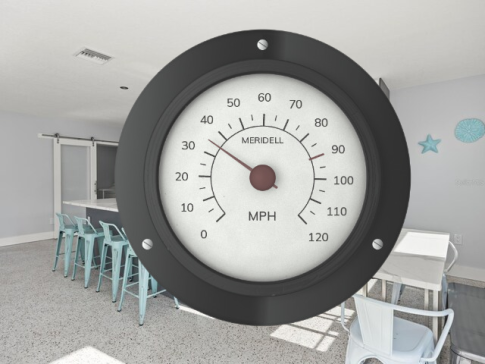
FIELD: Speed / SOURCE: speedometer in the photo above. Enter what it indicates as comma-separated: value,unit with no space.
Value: 35,mph
